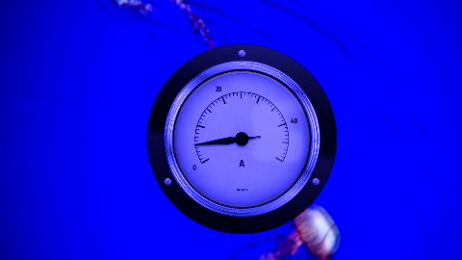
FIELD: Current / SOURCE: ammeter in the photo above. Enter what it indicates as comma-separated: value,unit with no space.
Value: 5,A
